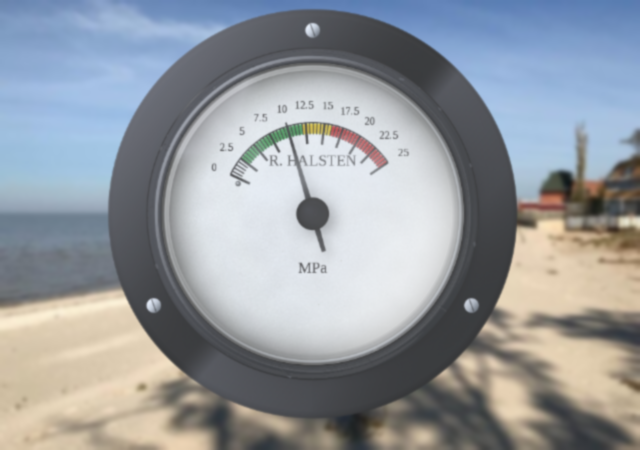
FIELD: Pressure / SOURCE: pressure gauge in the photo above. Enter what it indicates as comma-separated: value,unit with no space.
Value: 10,MPa
